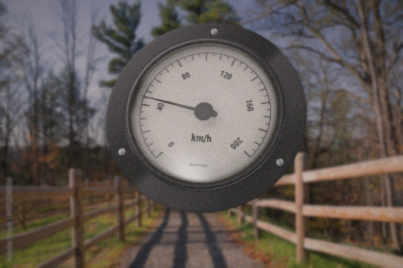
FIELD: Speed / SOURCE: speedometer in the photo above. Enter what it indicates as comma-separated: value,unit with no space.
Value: 45,km/h
